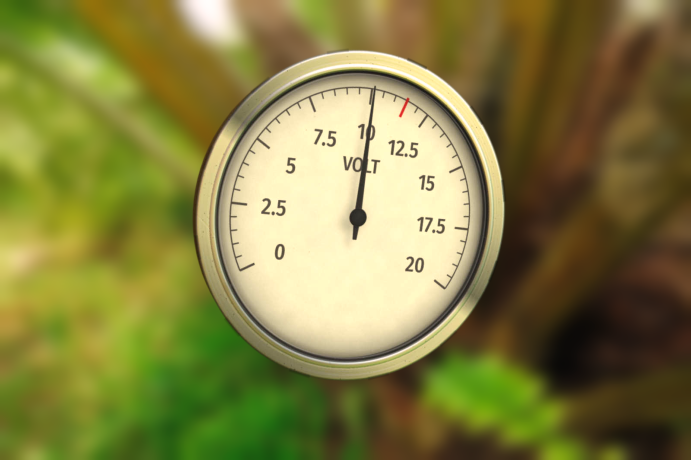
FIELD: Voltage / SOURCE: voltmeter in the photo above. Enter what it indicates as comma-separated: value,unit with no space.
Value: 10,V
